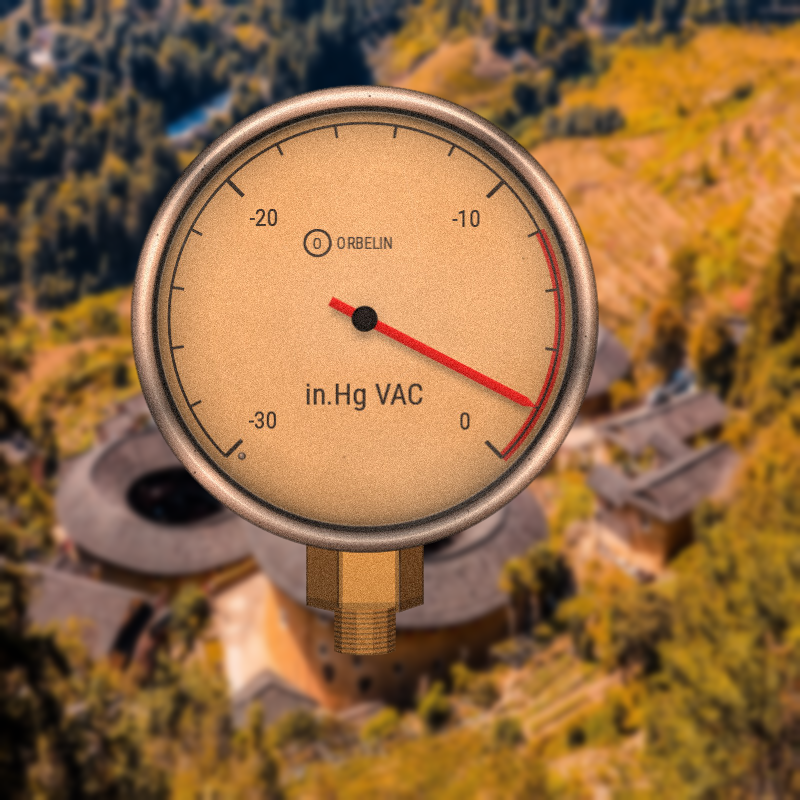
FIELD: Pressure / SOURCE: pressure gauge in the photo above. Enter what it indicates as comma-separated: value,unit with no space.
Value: -2,inHg
